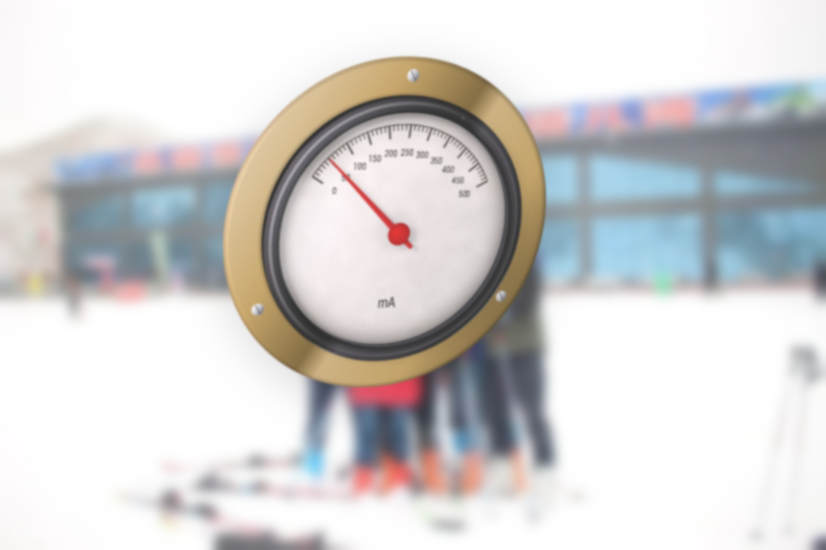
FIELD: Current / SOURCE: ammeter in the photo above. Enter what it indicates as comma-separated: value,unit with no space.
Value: 50,mA
